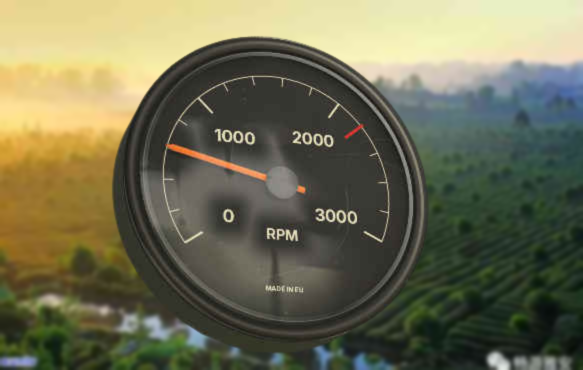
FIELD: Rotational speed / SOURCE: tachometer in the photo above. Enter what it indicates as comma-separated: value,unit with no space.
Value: 600,rpm
